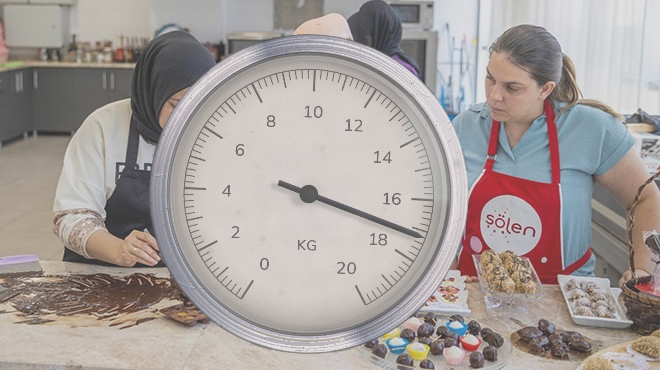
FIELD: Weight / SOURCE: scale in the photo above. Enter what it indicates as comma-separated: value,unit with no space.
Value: 17.2,kg
